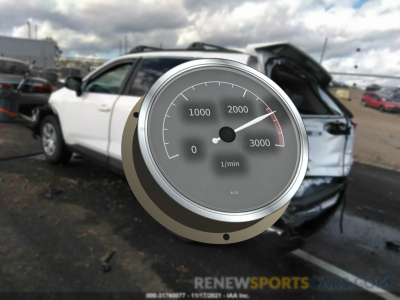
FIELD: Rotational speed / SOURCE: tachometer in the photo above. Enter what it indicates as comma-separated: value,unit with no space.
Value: 2500,rpm
